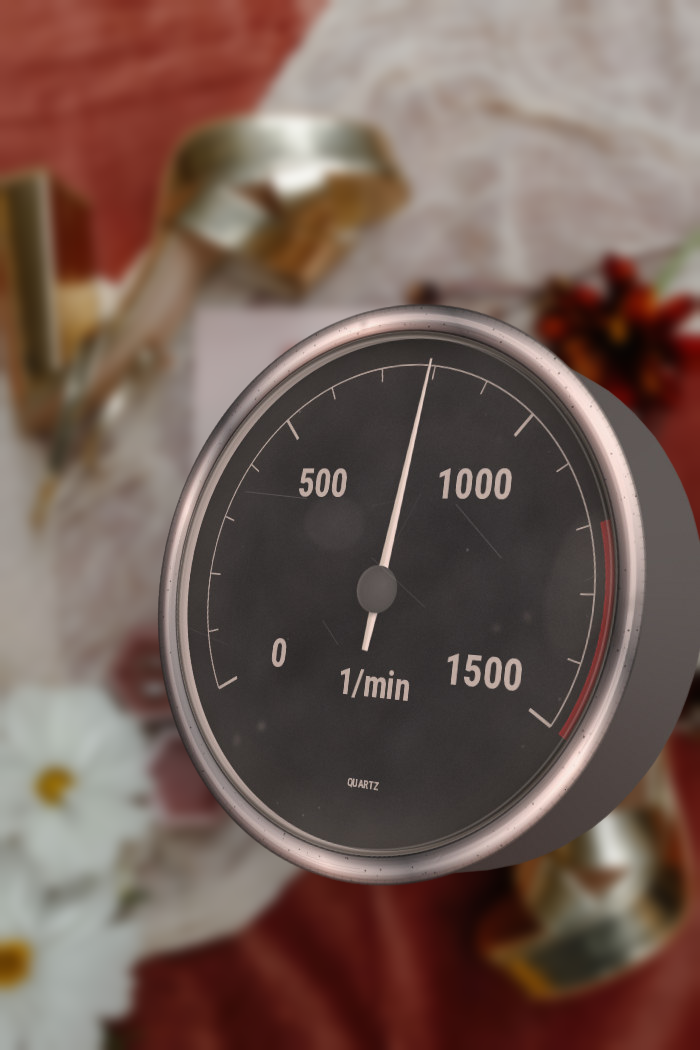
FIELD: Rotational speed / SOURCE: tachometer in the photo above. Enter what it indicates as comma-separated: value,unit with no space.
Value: 800,rpm
